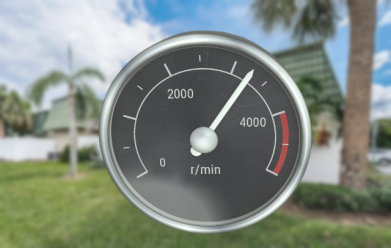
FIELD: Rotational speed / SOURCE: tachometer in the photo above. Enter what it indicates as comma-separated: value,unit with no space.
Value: 3250,rpm
